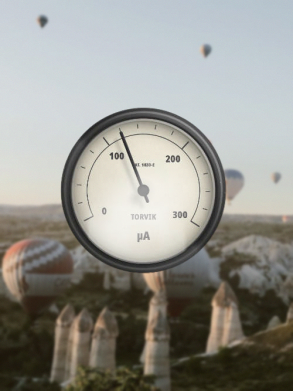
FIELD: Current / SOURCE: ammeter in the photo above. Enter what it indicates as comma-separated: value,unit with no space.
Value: 120,µA
